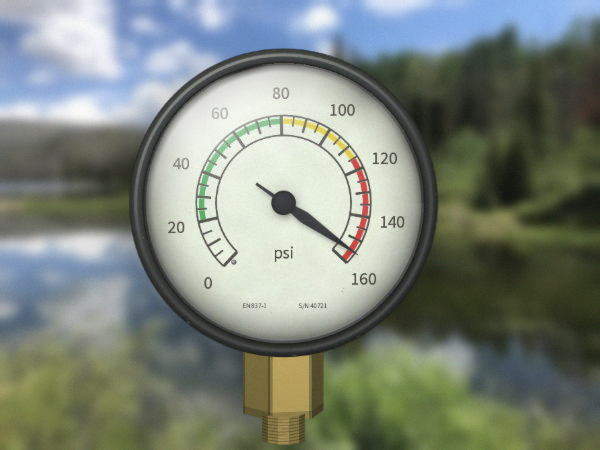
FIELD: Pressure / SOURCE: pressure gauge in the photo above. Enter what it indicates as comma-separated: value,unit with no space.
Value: 155,psi
